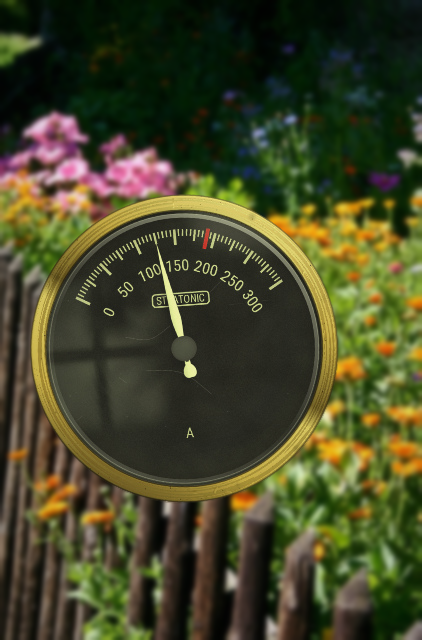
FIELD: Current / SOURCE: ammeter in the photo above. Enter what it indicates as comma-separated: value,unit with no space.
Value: 125,A
